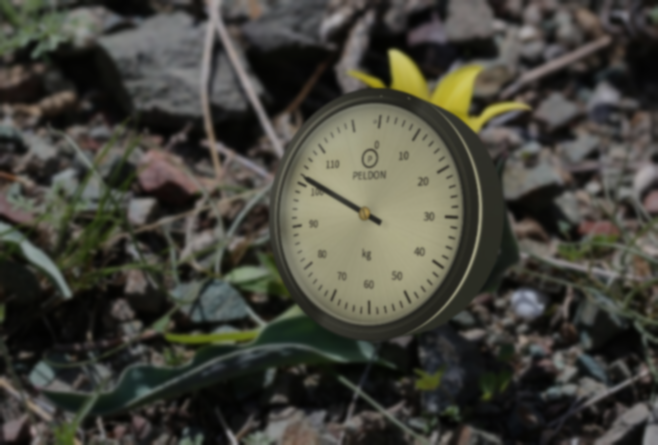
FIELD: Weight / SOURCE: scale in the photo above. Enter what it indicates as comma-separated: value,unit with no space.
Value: 102,kg
